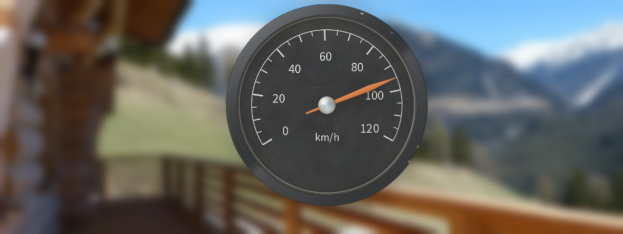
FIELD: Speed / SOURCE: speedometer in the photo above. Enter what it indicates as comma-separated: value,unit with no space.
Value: 95,km/h
